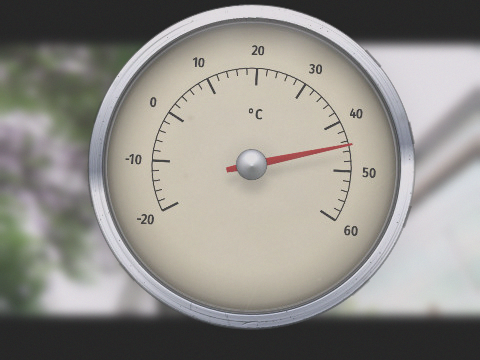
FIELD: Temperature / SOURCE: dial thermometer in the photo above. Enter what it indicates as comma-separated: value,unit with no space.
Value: 45,°C
